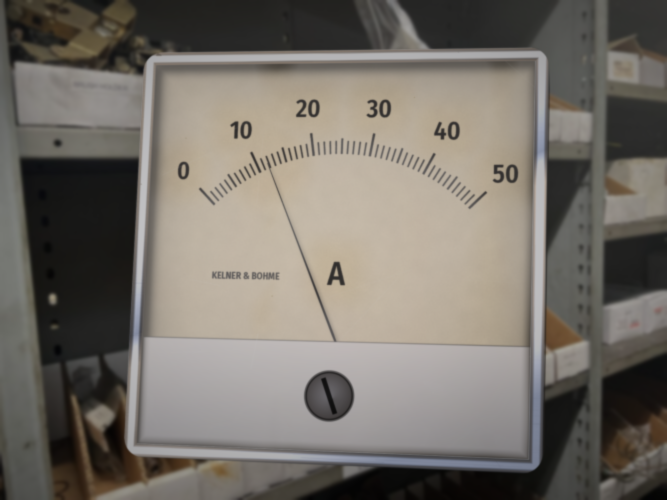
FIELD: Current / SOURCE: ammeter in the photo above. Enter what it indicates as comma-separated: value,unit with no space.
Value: 12,A
